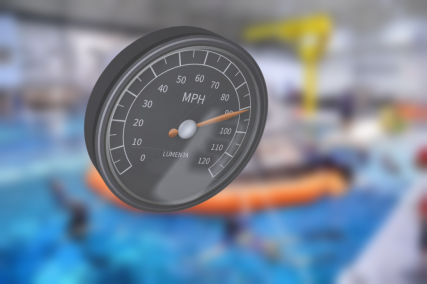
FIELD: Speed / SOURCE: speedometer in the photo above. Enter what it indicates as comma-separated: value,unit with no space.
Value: 90,mph
